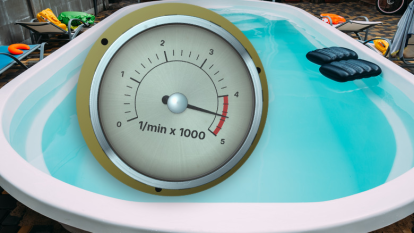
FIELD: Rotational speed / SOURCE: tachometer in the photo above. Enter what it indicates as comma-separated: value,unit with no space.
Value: 4500,rpm
